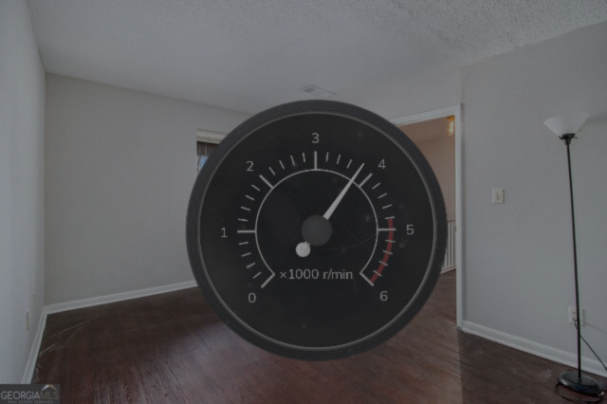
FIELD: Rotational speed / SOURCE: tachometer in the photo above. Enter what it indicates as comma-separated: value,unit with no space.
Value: 3800,rpm
